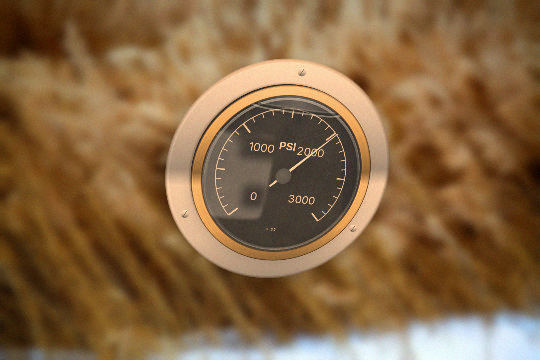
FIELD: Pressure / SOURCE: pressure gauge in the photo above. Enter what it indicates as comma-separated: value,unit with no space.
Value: 2000,psi
